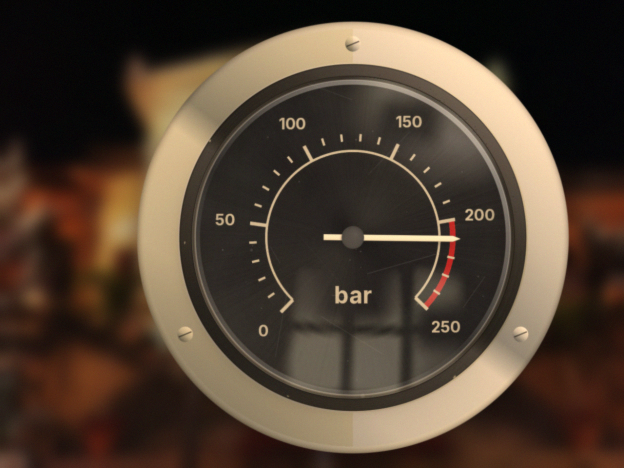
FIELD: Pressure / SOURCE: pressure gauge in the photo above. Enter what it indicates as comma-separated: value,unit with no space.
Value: 210,bar
